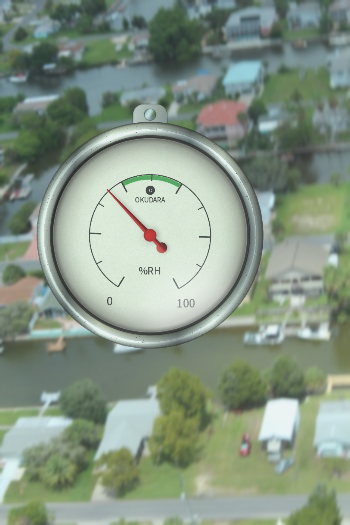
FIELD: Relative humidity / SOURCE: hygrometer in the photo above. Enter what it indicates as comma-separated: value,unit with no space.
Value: 35,%
